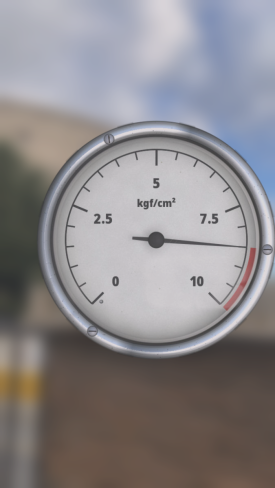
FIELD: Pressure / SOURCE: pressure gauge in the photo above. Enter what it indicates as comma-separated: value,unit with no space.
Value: 8.5,kg/cm²
